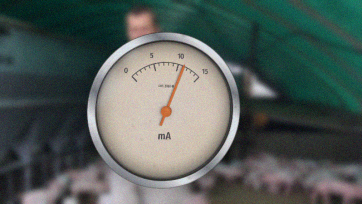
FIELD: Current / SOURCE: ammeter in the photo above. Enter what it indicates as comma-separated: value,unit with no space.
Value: 11,mA
